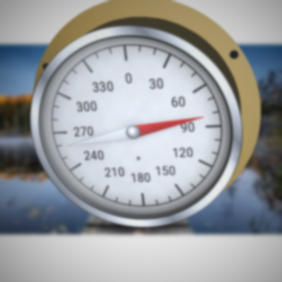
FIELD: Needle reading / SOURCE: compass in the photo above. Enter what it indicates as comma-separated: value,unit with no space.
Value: 80,°
